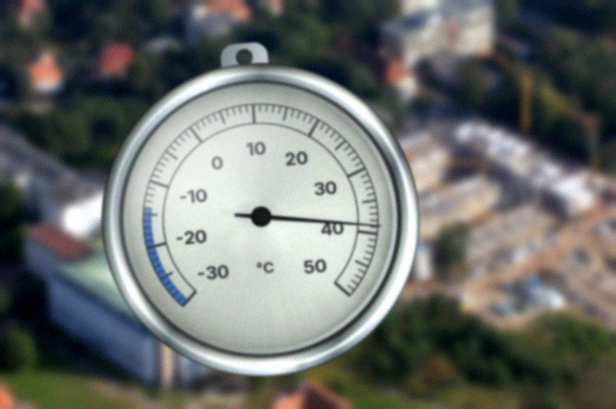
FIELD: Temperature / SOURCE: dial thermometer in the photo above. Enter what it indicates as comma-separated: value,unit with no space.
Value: 39,°C
